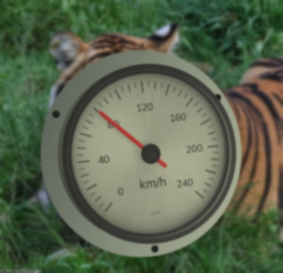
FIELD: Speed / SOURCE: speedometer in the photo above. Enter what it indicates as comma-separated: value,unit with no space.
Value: 80,km/h
